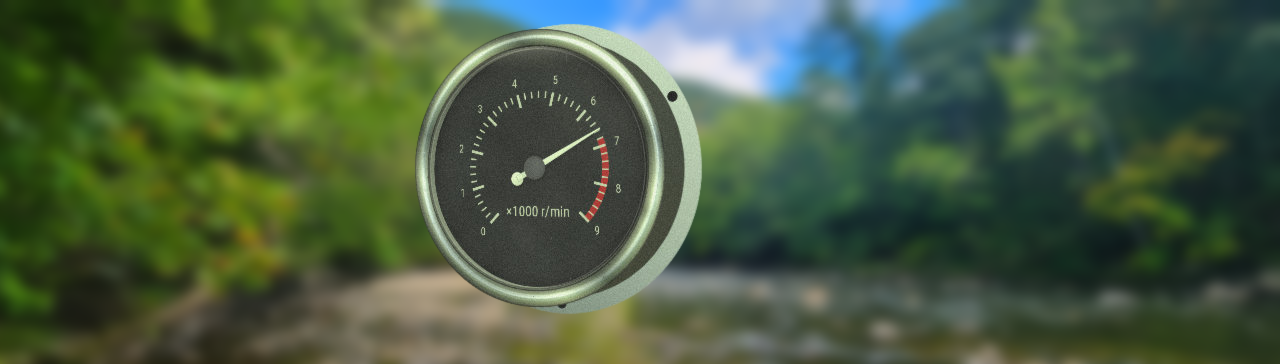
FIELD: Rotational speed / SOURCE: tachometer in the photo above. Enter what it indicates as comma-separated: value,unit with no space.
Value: 6600,rpm
